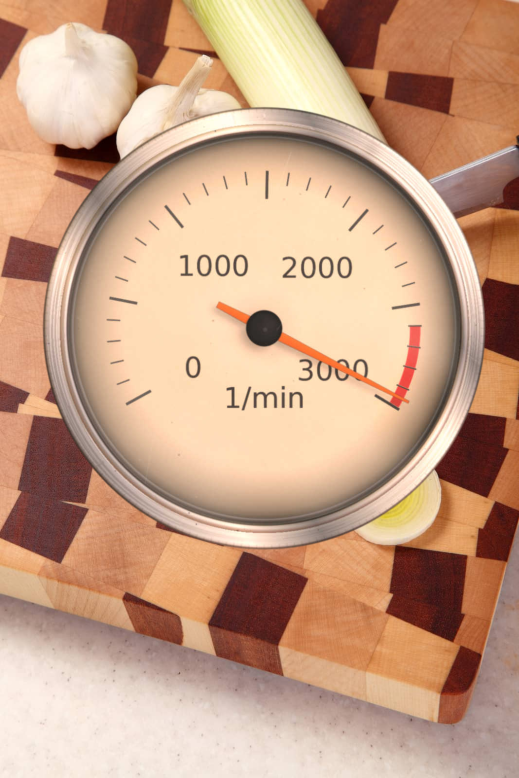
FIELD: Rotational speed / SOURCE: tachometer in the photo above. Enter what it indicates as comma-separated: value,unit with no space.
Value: 2950,rpm
